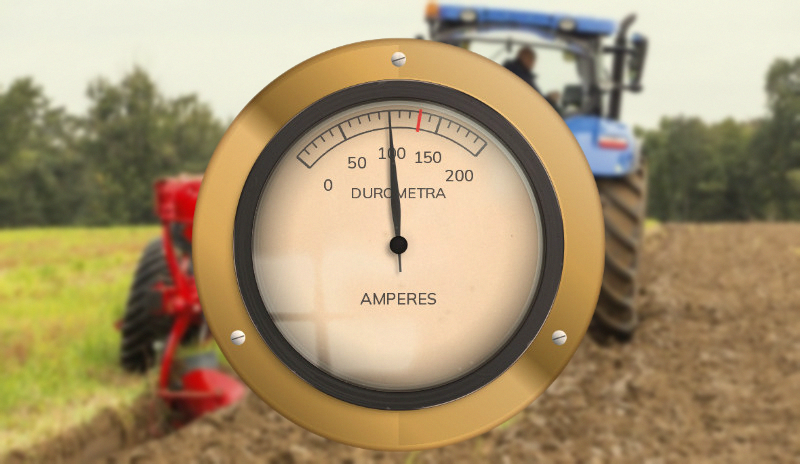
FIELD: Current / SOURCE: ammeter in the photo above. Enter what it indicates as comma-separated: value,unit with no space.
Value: 100,A
